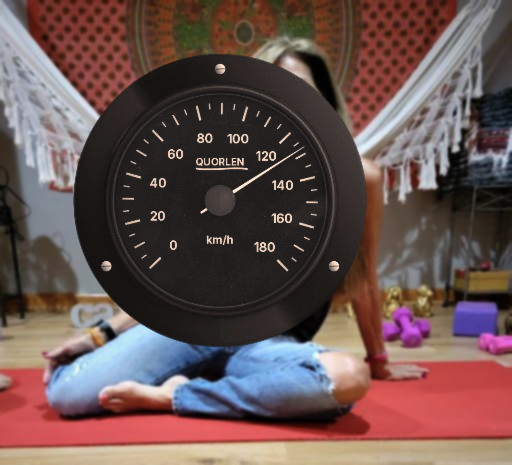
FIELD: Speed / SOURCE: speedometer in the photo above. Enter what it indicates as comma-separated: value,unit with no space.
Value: 127.5,km/h
